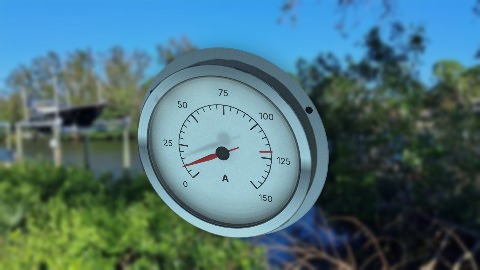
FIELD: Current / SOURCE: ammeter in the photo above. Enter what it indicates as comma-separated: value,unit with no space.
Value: 10,A
